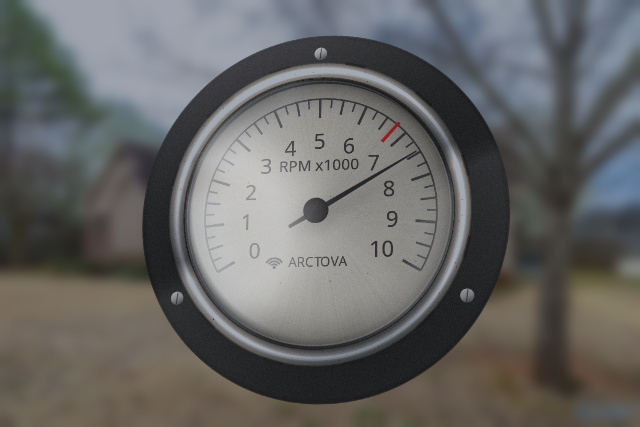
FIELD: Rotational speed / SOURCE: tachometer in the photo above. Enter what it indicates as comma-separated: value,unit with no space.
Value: 7500,rpm
